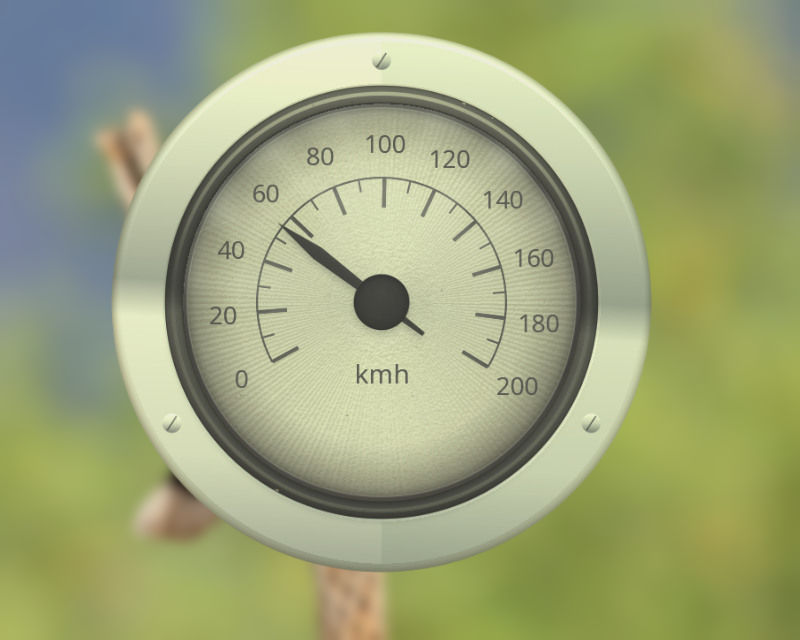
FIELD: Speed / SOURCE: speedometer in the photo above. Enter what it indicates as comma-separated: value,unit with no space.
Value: 55,km/h
